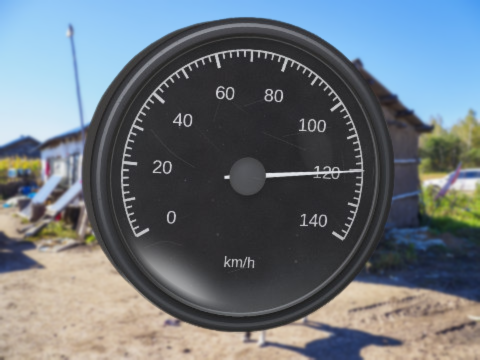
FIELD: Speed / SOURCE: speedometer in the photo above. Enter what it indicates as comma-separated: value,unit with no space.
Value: 120,km/h
